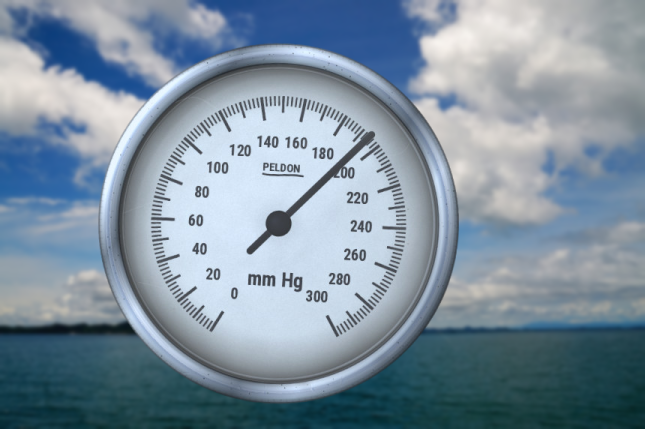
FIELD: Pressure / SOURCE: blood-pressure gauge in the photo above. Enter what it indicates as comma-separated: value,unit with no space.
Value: 194,mmHg
